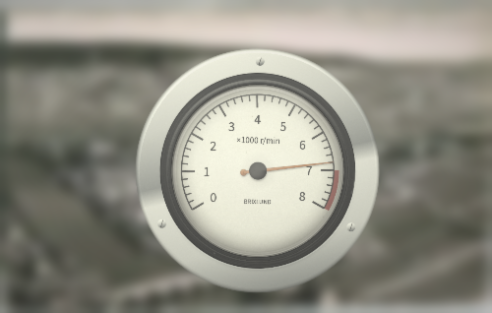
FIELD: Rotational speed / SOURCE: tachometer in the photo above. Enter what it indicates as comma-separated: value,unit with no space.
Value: 6800,rpm
